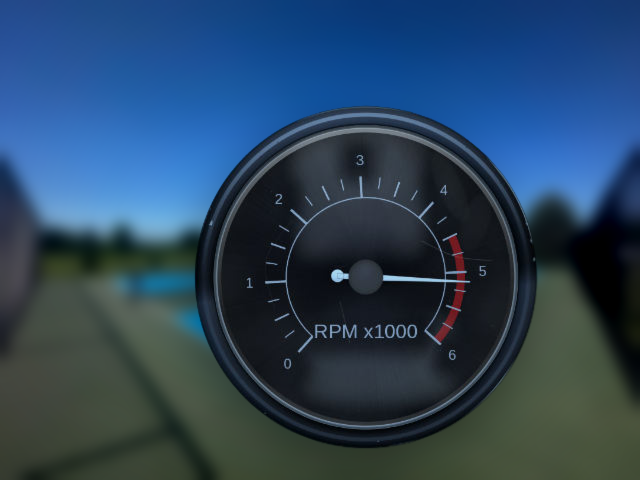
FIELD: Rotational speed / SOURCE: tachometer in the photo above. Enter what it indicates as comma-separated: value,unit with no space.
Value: 5125,rpm
